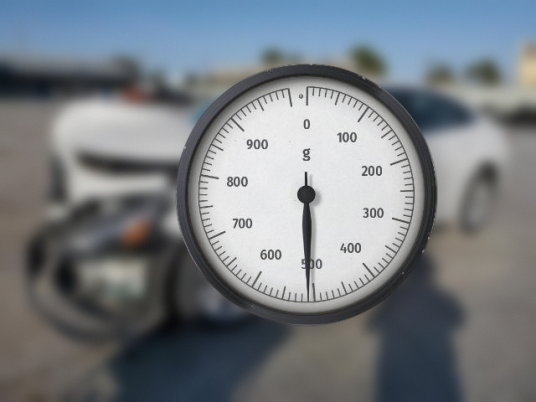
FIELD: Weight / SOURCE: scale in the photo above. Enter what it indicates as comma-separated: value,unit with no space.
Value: 510,g
